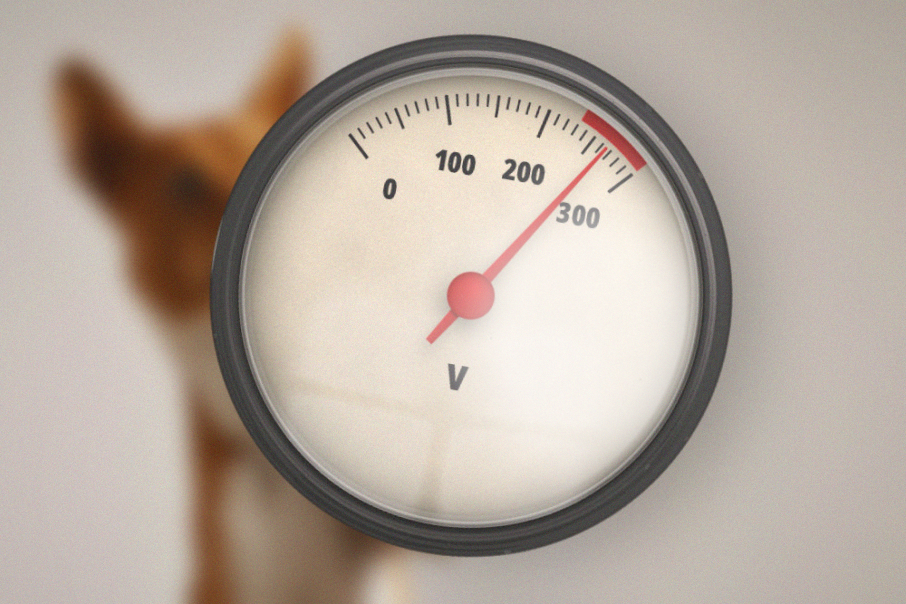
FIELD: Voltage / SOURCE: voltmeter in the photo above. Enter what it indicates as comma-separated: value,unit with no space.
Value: 265,V
